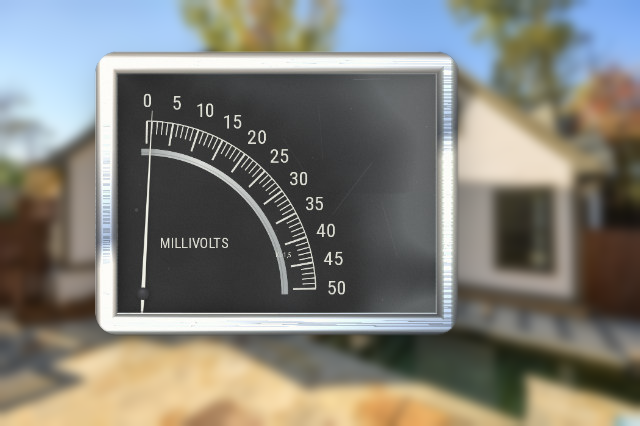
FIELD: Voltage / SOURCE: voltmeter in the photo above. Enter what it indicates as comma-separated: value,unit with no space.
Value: 1,mV
